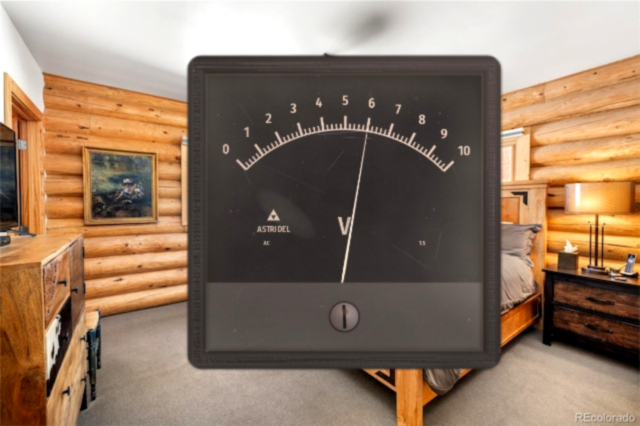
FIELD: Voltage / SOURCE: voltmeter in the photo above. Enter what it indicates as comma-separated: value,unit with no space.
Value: 6,V
